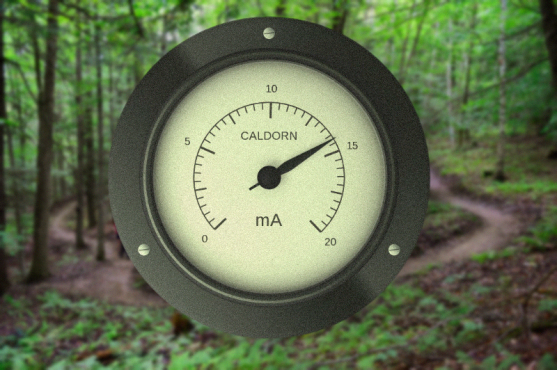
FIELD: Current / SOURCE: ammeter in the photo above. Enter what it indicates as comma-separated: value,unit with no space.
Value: 14.25,mA
